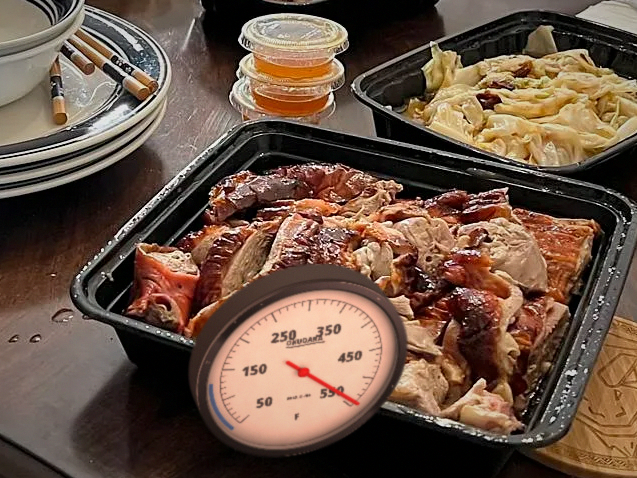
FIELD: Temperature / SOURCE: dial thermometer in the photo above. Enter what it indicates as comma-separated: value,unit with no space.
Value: 540,°F
